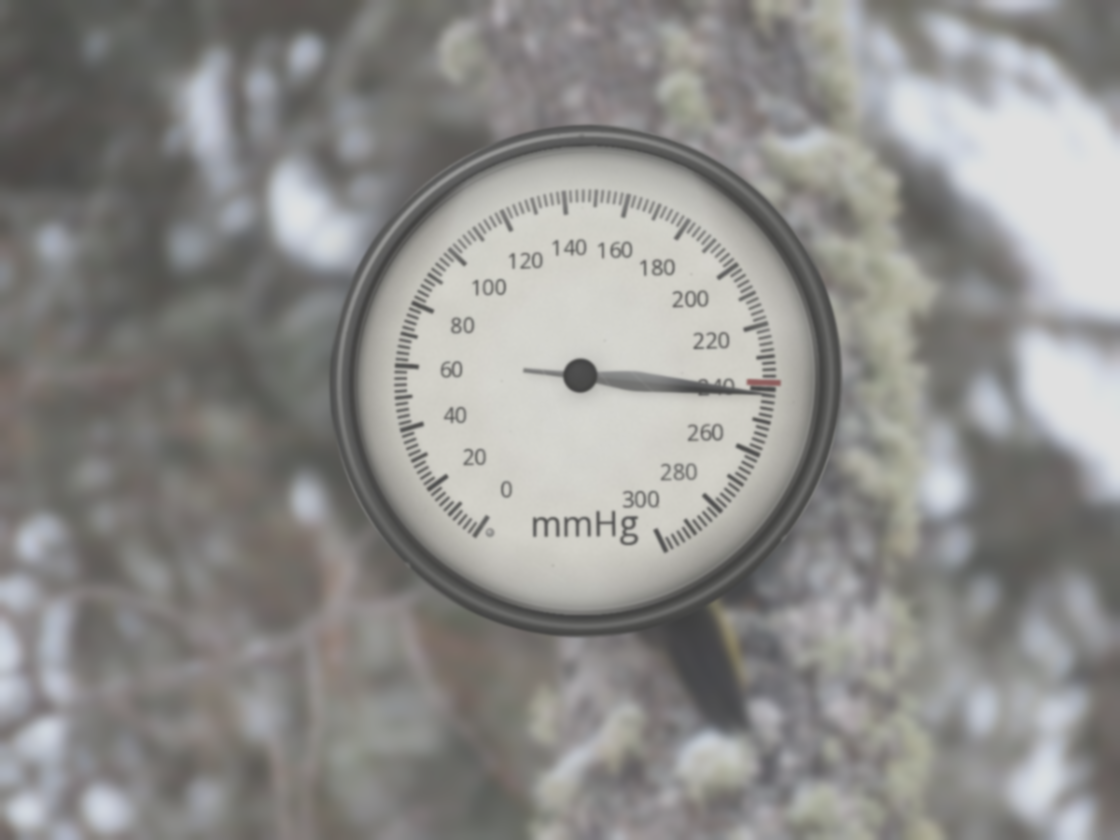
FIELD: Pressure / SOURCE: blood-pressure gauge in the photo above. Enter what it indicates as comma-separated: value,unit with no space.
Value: 242,mmHg
